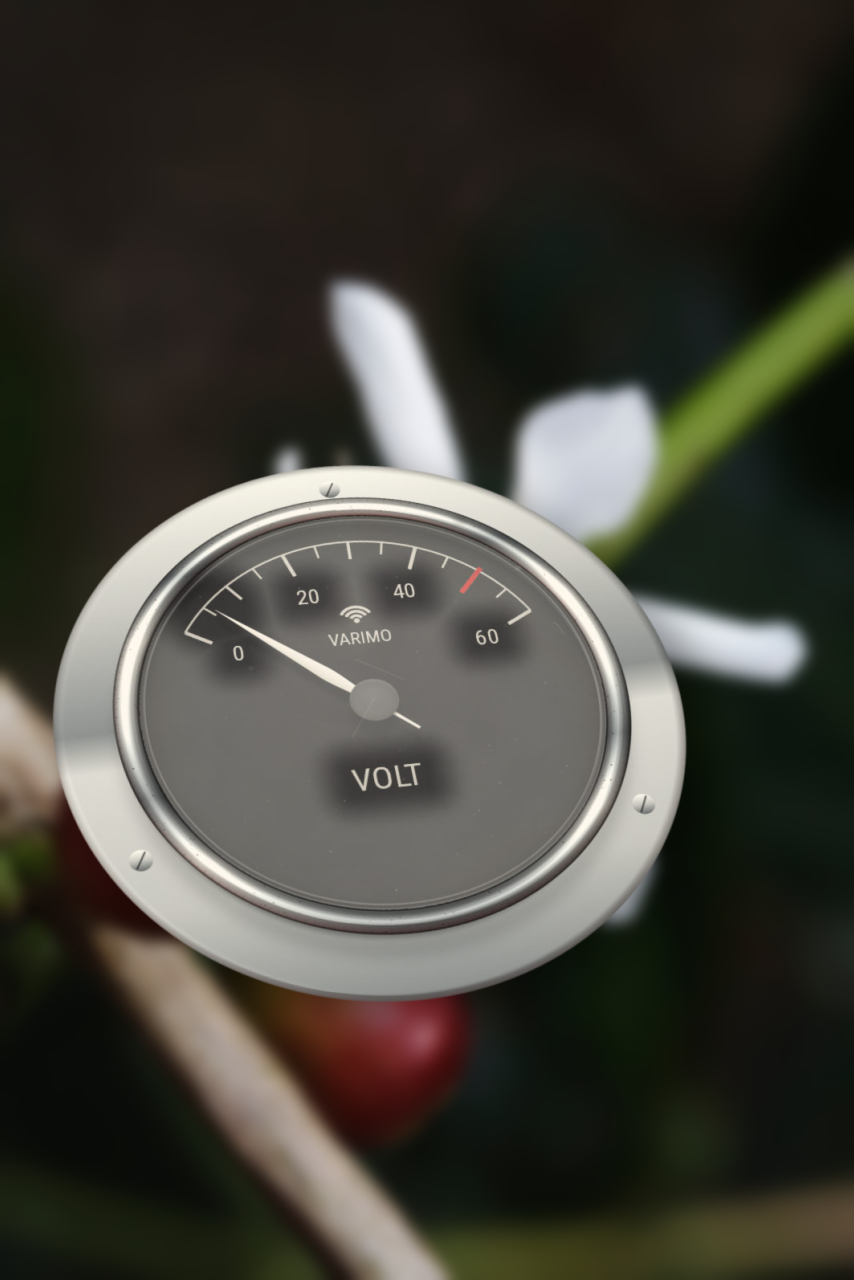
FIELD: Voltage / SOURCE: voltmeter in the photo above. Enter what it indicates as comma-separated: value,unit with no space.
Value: 5,V
